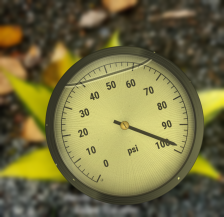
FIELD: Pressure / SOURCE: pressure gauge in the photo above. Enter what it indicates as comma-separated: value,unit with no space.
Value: 98,psi
